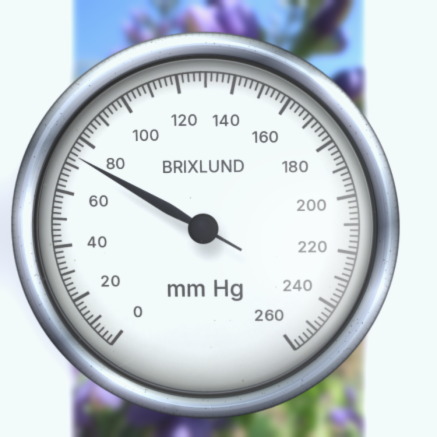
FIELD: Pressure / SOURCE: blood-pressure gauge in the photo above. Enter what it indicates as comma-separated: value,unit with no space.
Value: 74,mmHg
